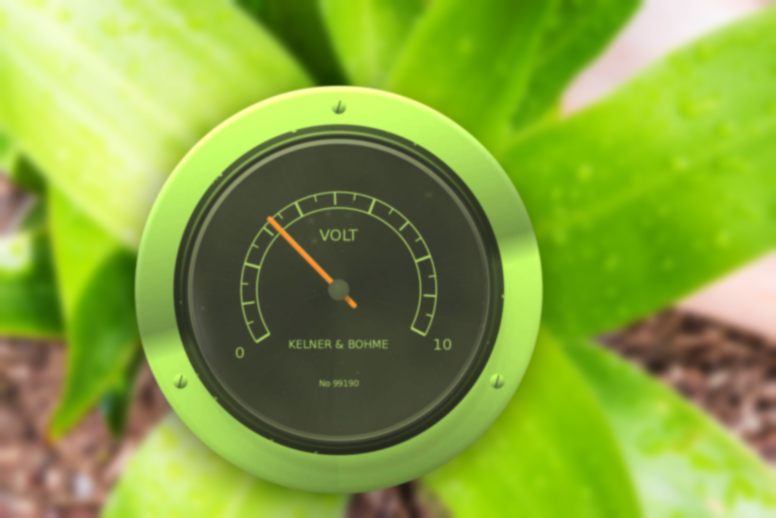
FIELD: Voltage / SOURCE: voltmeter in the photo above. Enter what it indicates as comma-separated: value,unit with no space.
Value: 3.25,V
